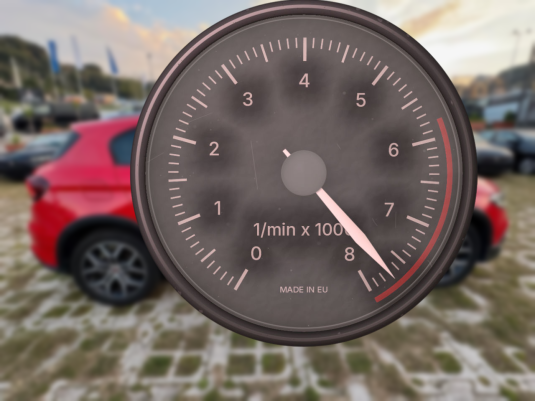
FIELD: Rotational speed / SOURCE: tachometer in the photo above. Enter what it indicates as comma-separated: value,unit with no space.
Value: 7700,rpm
